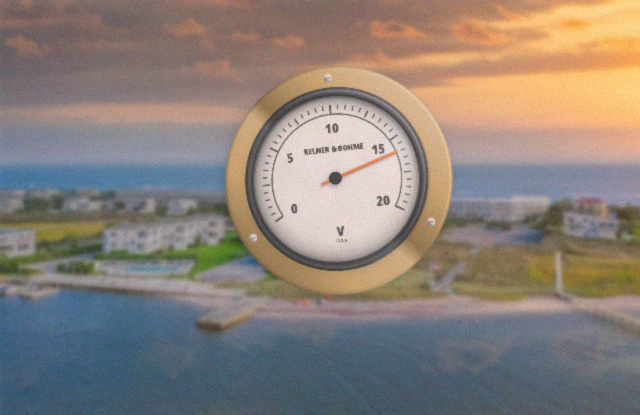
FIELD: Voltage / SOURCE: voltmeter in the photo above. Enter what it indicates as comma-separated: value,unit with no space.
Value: 16,V
